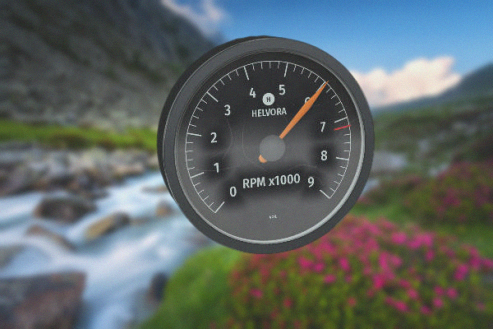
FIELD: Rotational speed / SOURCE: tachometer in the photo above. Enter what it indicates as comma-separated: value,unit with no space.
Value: 6000,rpm
